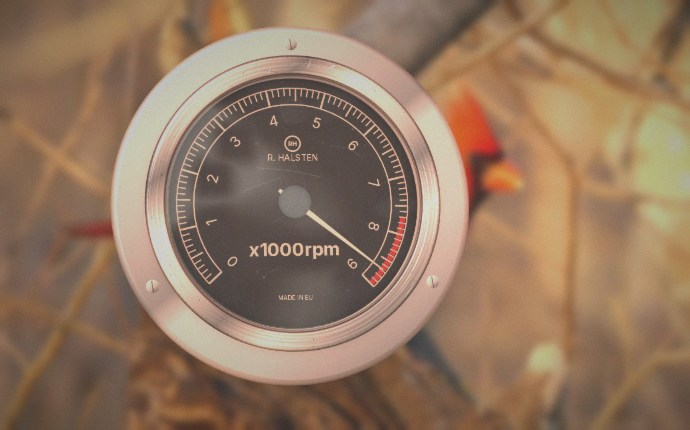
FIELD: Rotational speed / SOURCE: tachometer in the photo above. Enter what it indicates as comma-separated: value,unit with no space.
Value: 8700,rpm
